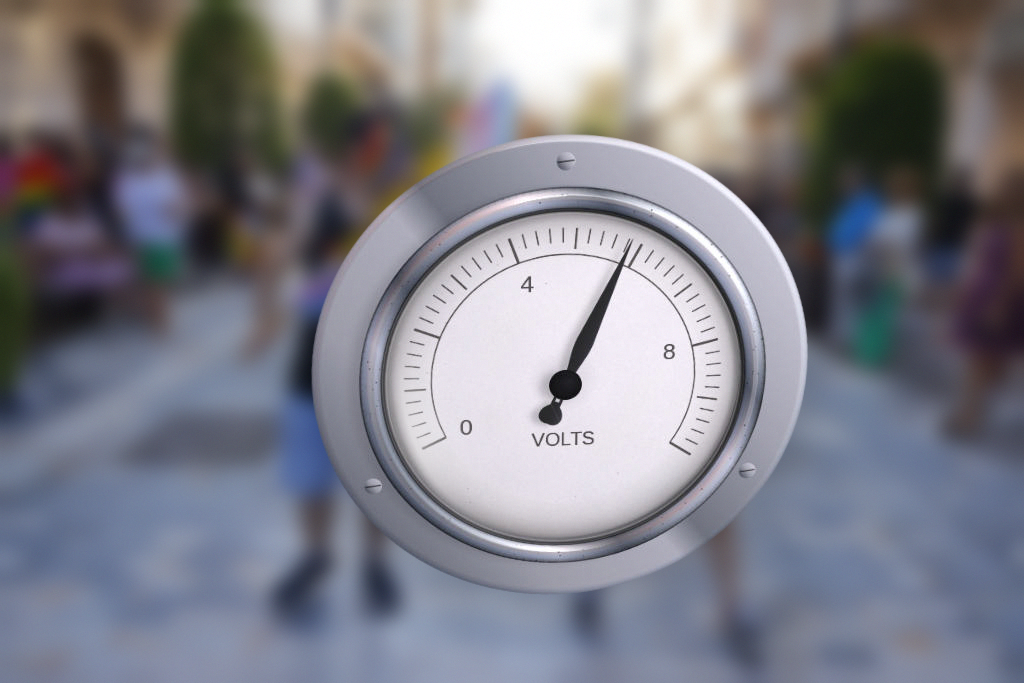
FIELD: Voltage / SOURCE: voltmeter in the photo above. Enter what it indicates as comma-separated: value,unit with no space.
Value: 5.8,V
